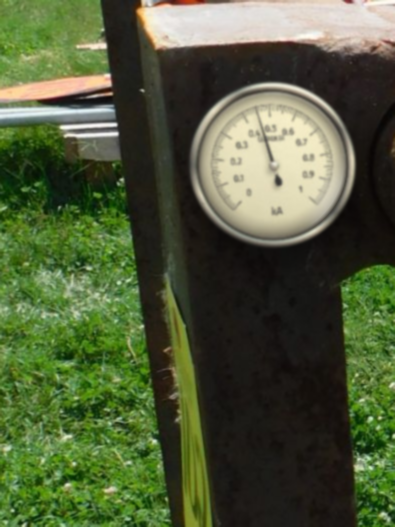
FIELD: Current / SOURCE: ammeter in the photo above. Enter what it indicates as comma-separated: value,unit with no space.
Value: 0.45,kA
